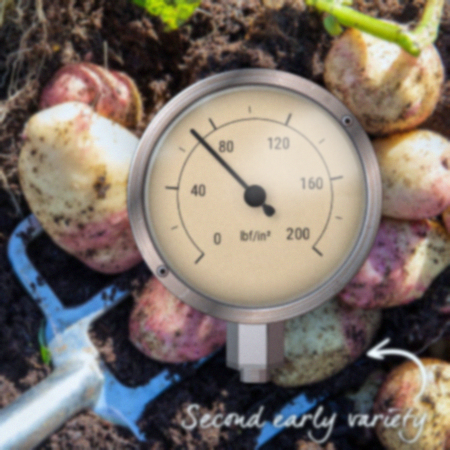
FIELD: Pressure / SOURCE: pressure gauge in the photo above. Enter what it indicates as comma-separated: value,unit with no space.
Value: 70,psi
